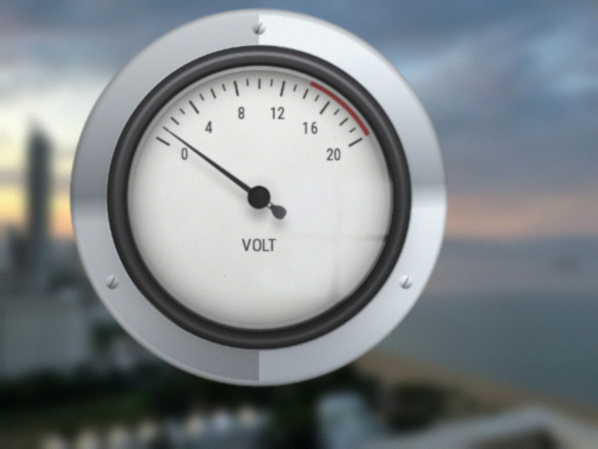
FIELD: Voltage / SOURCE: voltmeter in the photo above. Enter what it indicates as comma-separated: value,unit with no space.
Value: 1,V
